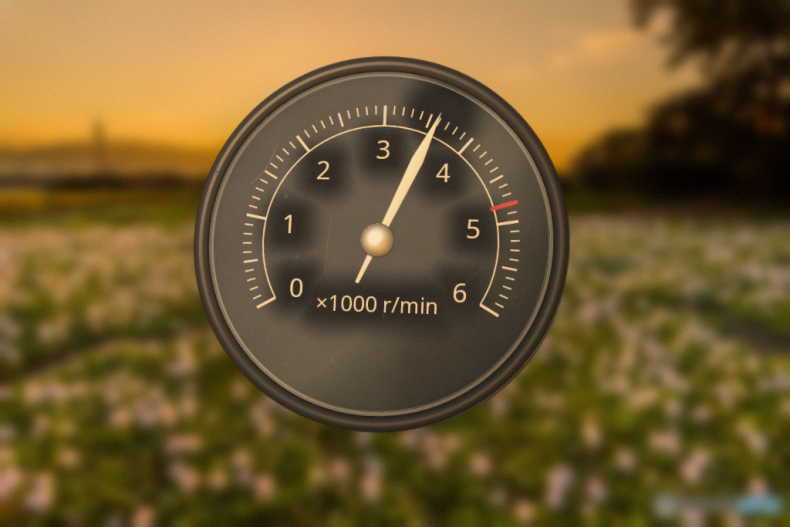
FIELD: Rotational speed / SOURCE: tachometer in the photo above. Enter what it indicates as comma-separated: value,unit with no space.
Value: 3600,rpm
